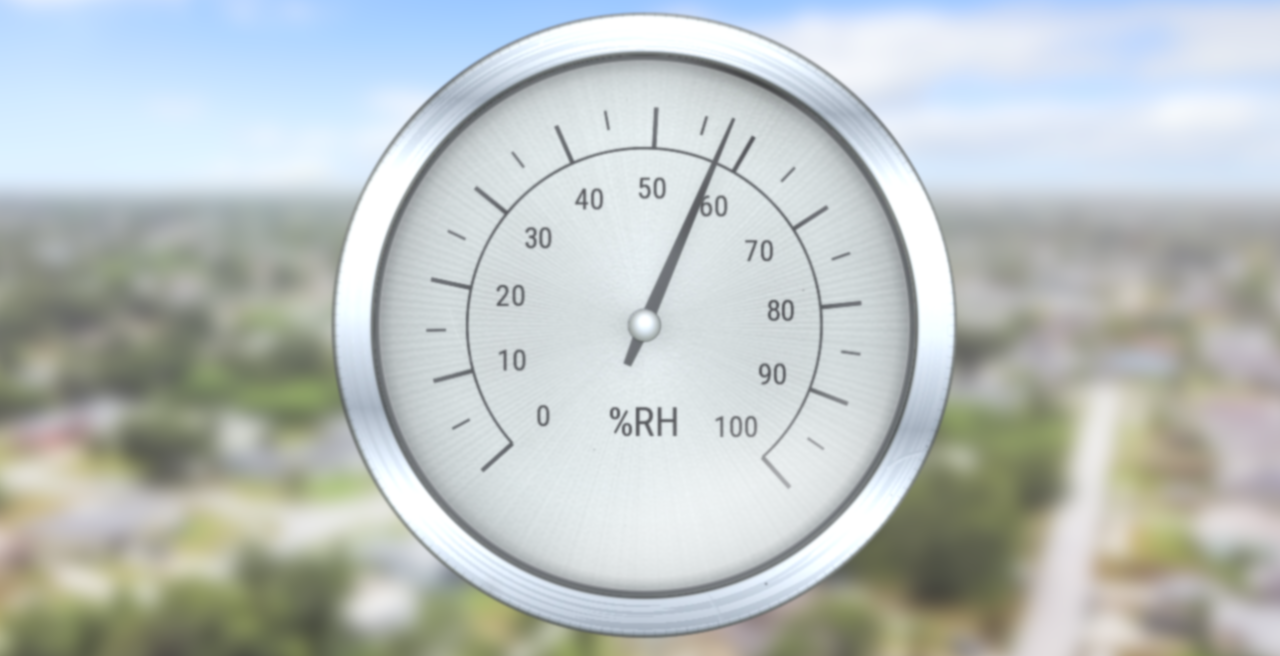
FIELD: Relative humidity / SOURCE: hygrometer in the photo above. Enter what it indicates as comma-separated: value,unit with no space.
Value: 57.5,%
